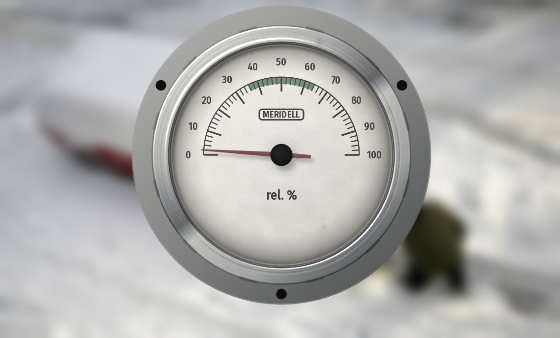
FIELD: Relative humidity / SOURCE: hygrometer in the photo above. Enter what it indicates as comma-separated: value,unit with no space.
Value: 2,%
